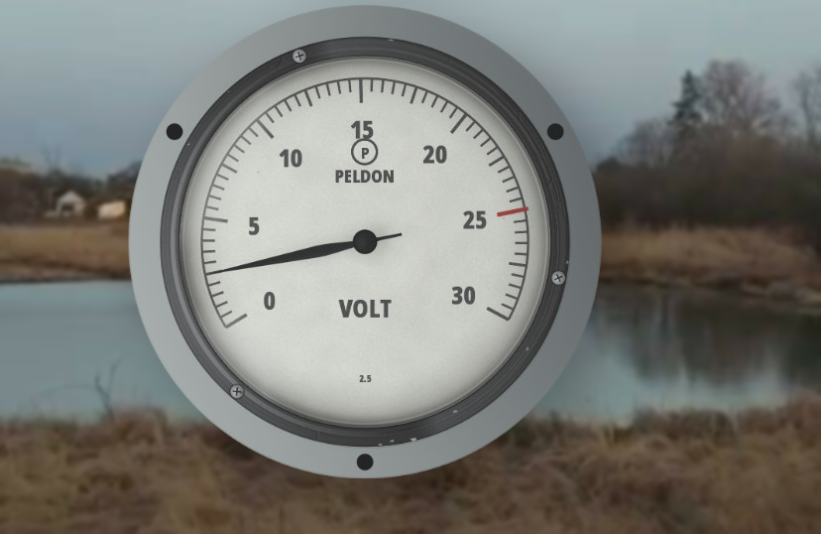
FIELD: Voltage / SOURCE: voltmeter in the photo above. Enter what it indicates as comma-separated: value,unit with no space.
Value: 2.5,V
